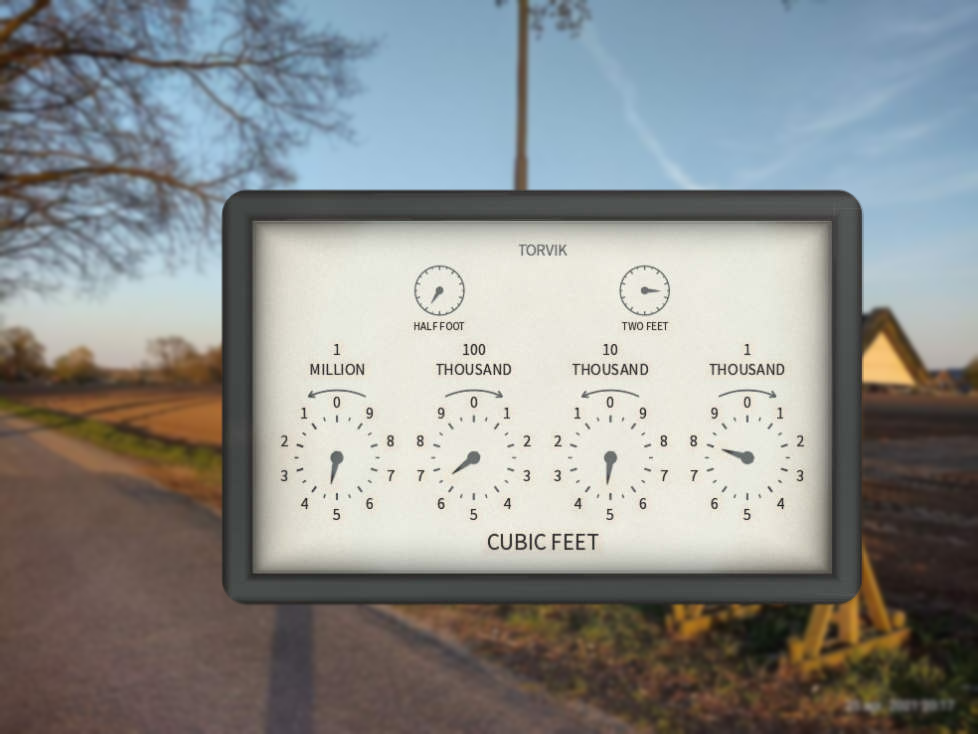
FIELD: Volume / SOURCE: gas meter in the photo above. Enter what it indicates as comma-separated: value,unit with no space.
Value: 464800,ft³
